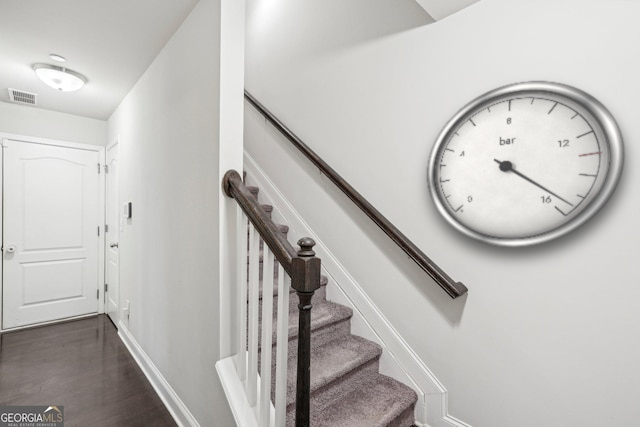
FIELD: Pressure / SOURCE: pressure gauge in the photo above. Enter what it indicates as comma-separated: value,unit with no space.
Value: 15.5,bar
